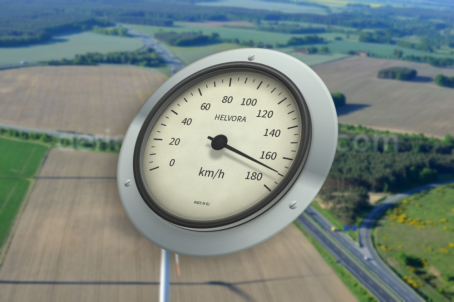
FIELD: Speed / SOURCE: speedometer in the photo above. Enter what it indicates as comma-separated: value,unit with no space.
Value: 170,km/h
